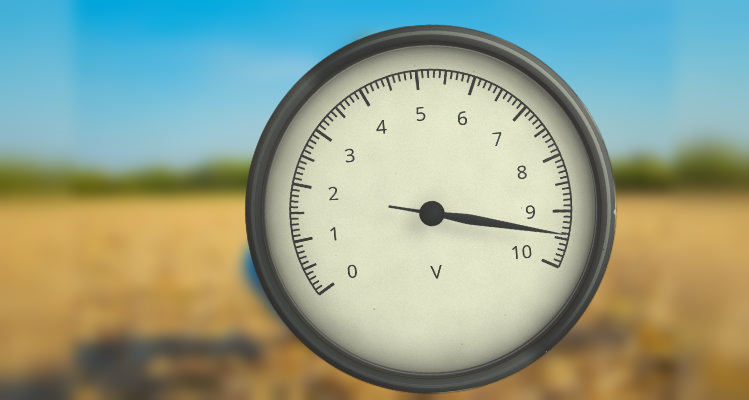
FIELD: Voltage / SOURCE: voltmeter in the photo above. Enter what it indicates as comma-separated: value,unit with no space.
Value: 9.4,V
